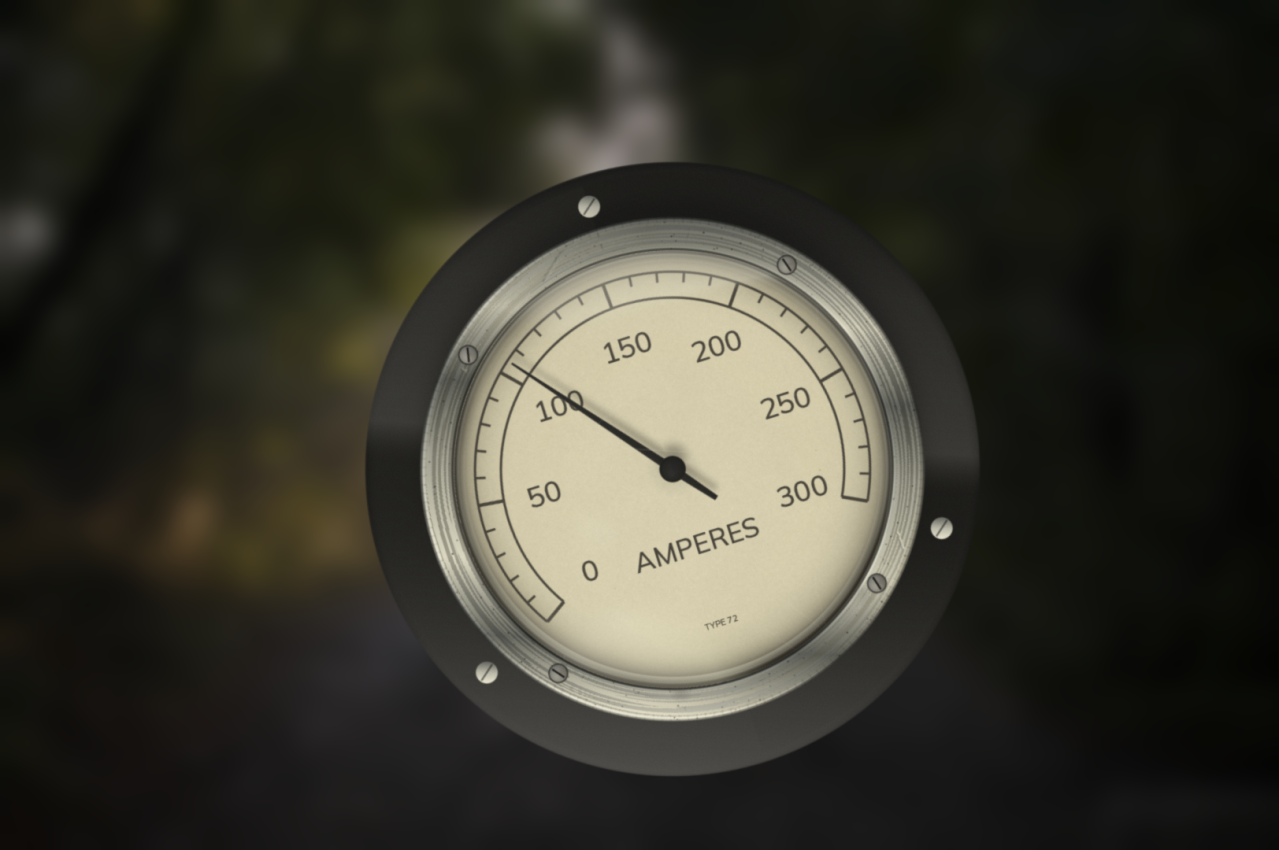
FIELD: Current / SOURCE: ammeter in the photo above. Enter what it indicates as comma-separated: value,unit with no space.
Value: 105,A
